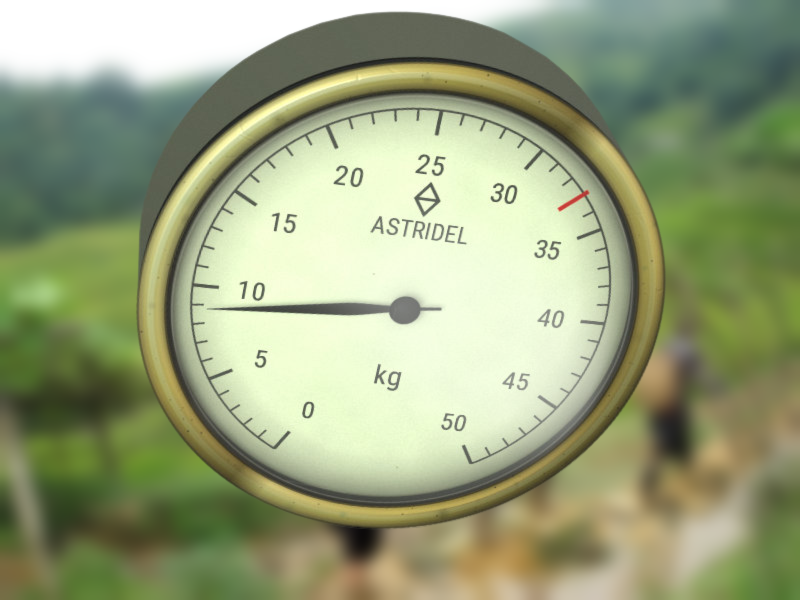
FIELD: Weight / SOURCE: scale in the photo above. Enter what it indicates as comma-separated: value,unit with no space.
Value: 9,kg
